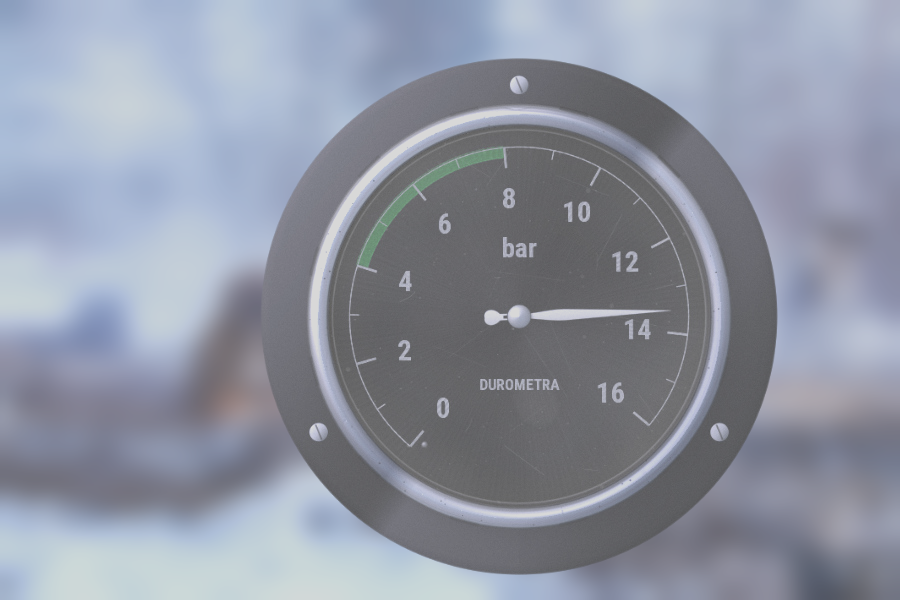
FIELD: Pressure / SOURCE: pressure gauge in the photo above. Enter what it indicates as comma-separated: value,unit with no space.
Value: 13.5,bar
